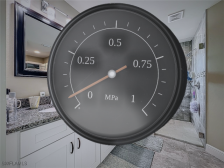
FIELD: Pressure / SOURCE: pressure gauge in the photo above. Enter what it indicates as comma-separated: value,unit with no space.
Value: 0.05,MPa
